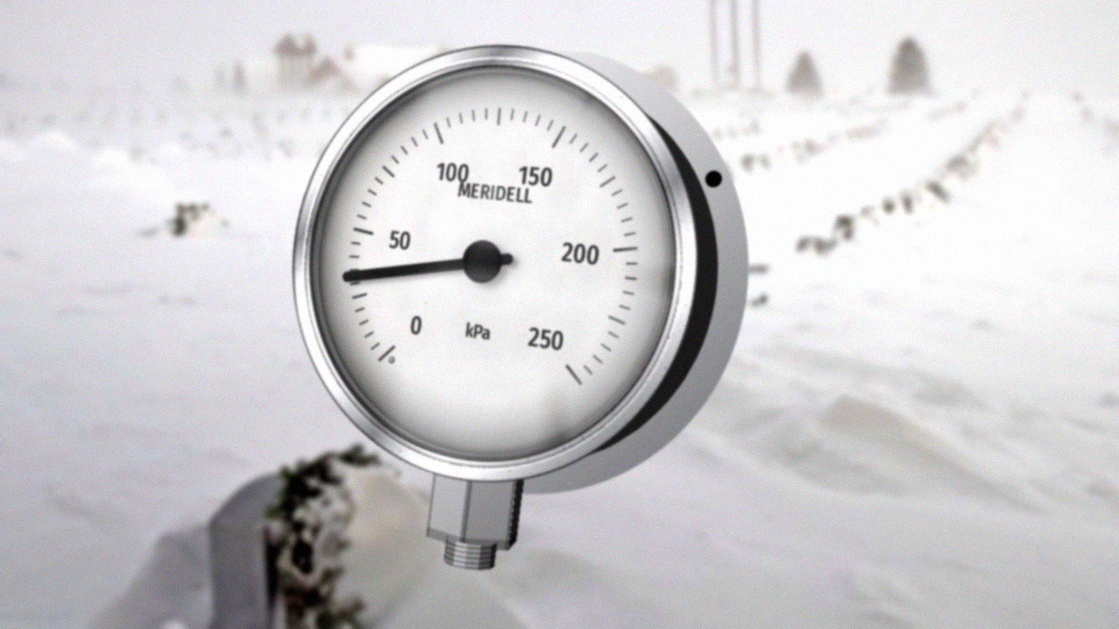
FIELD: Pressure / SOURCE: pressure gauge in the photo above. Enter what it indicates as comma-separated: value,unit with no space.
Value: 32.5,kPa
